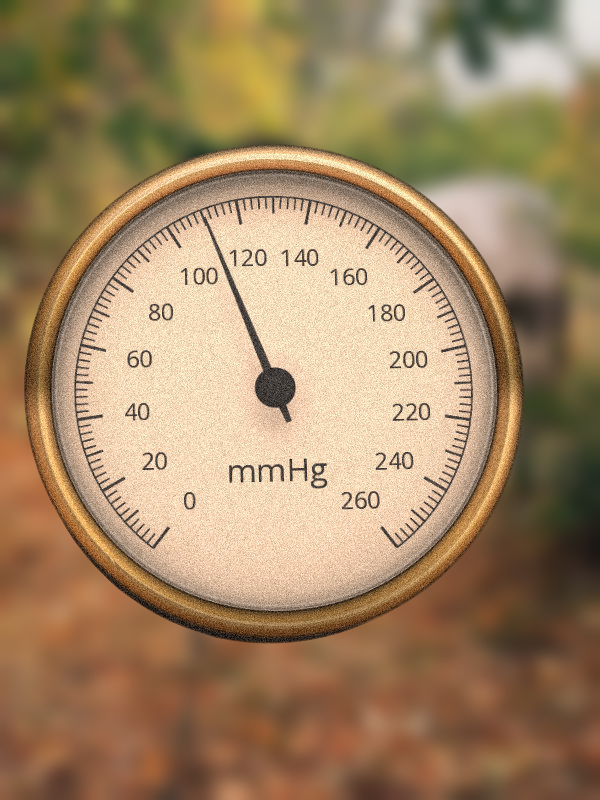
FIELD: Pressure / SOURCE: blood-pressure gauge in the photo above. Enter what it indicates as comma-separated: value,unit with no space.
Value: 110,mmHg
